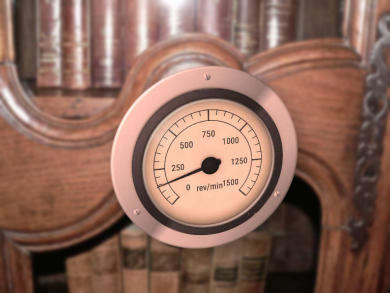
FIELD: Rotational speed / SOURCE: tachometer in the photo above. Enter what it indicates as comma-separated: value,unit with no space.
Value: 150,rpm
